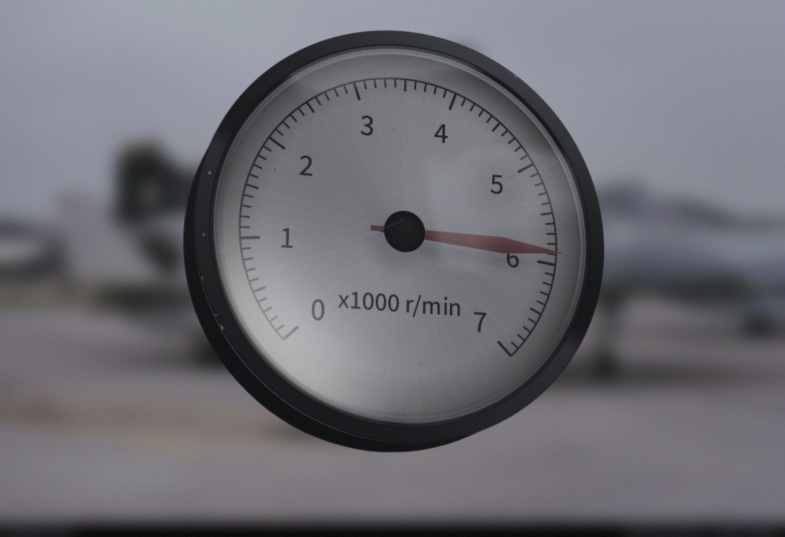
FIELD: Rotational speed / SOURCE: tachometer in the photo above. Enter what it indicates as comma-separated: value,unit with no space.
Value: 5900,rpm
